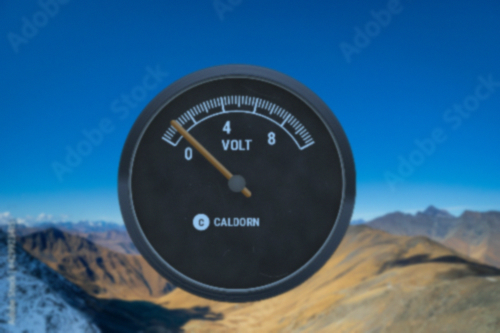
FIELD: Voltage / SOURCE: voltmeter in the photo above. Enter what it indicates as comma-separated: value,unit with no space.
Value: 1,V
